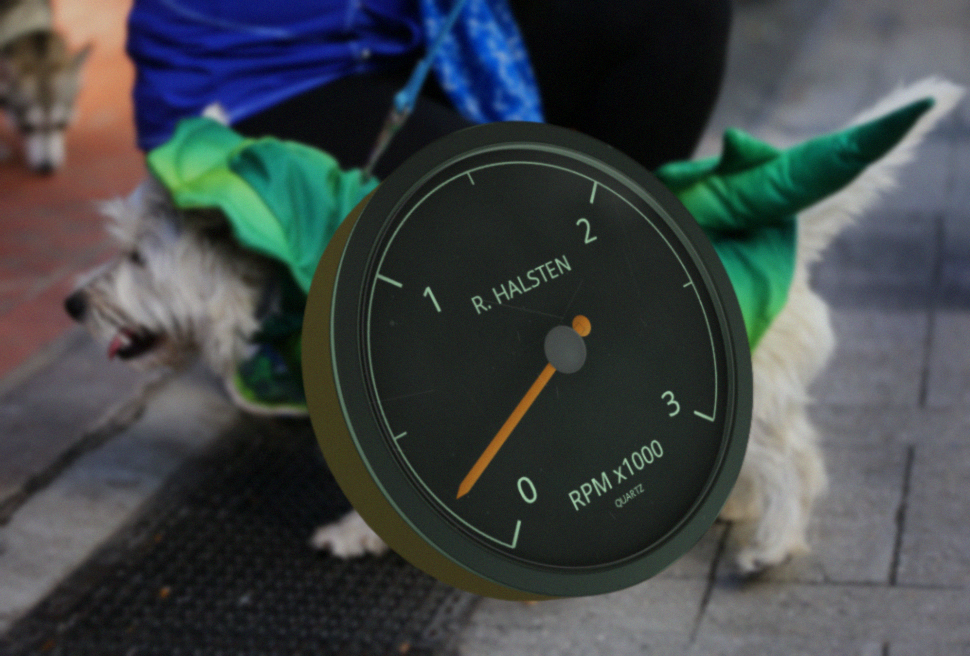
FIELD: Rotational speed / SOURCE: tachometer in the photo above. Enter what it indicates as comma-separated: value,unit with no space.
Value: 250,rpm
